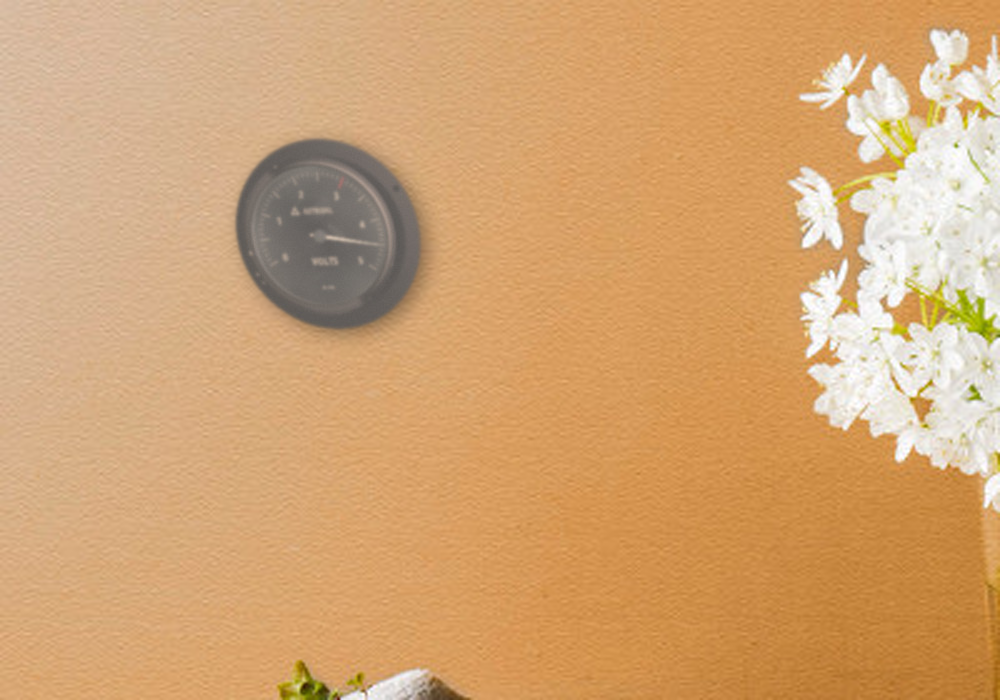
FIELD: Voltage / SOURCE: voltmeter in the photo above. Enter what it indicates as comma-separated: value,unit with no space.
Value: 4.5,V
